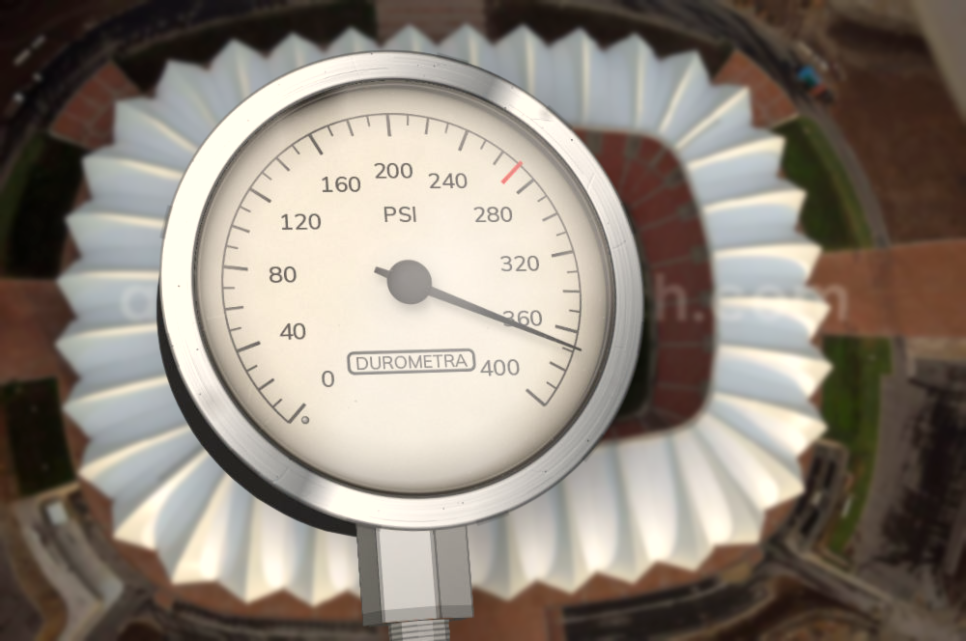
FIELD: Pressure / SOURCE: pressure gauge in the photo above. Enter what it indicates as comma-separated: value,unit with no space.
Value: 370,psi
